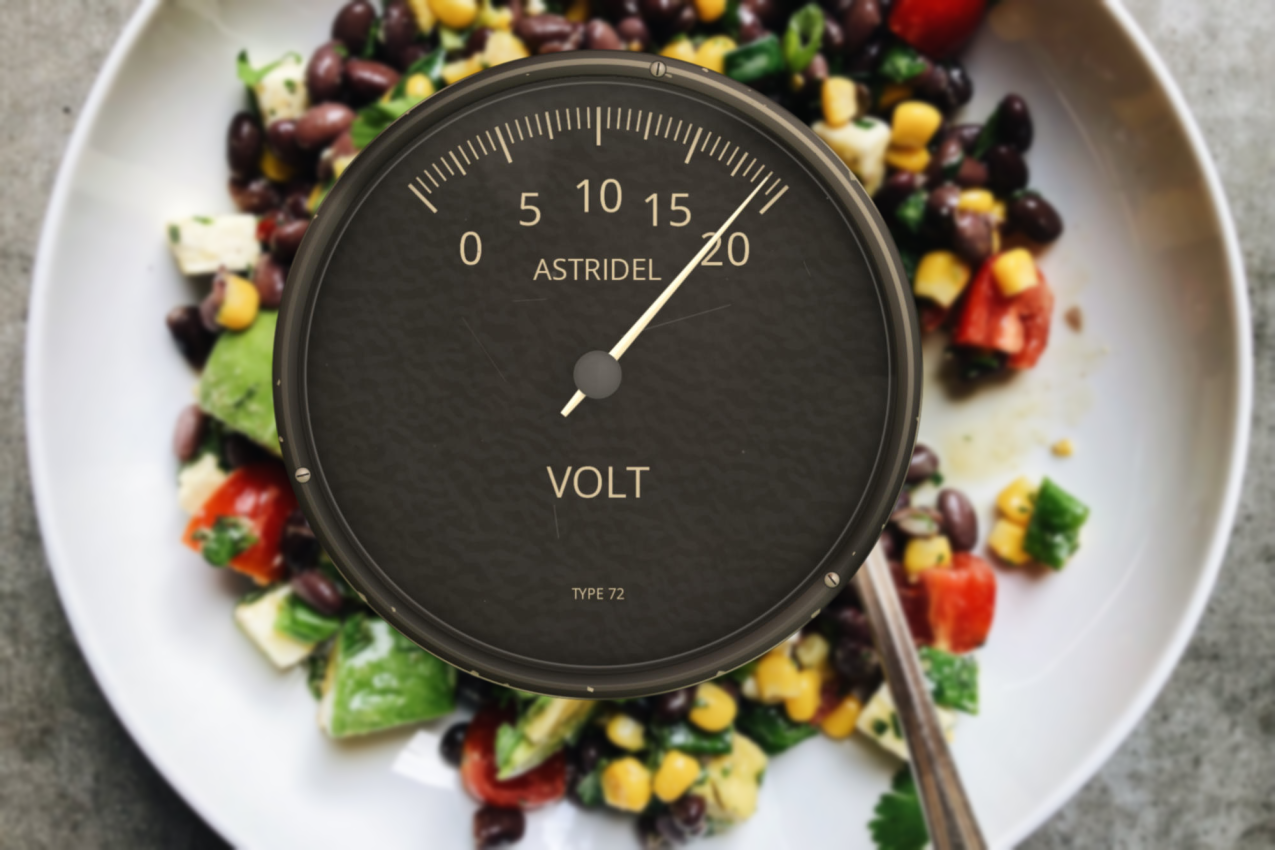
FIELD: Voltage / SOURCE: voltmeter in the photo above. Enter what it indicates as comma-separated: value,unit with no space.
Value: 19,V
